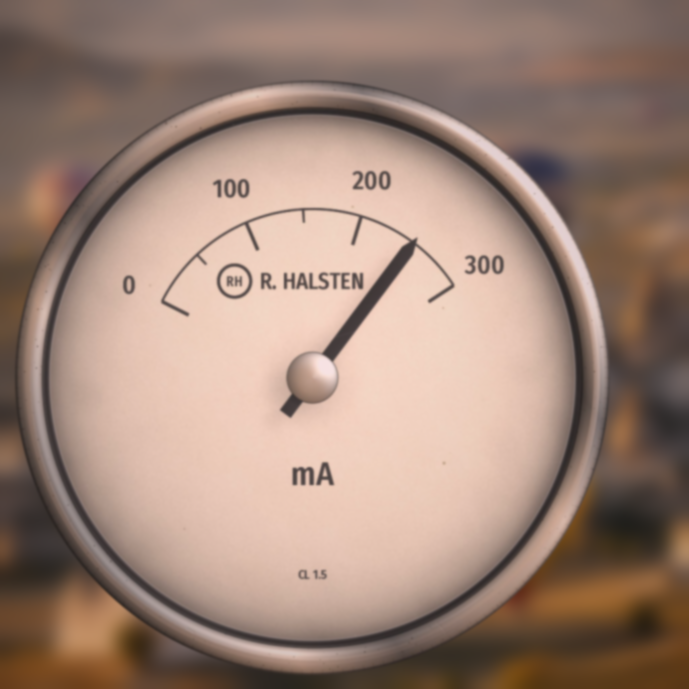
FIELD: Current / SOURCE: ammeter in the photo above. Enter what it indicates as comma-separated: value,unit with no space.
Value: 250,mA
